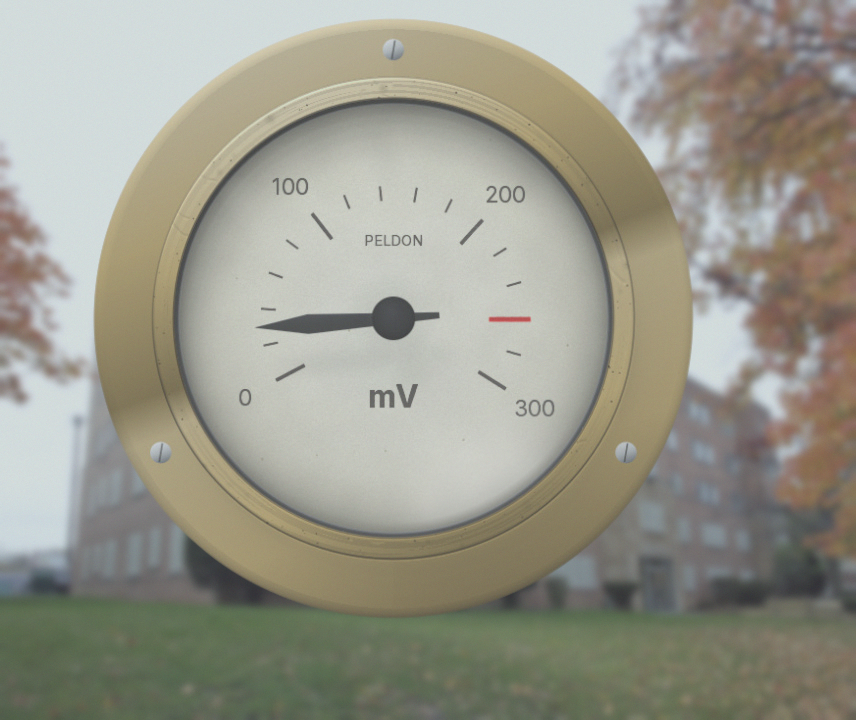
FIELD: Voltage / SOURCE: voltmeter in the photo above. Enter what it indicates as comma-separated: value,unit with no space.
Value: 30,mV
